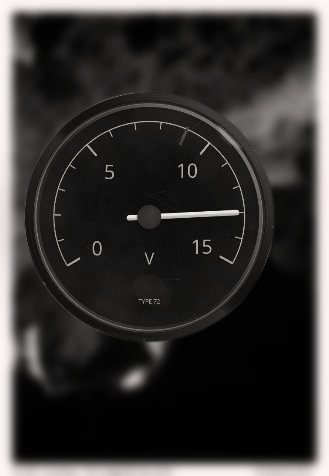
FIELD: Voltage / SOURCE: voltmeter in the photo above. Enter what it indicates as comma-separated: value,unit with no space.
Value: 13,V
